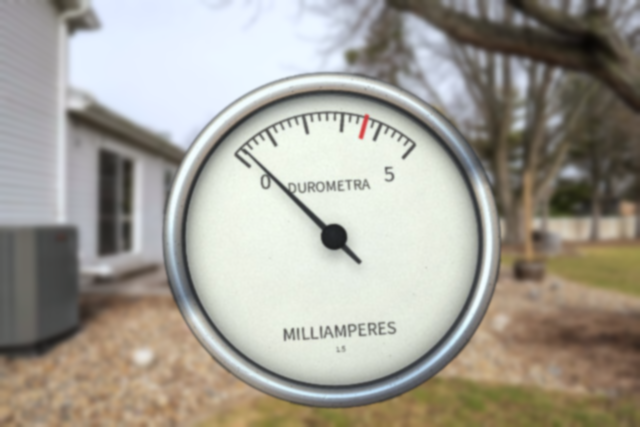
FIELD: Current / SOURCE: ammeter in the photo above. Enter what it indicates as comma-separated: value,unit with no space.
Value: 0.2,mA
